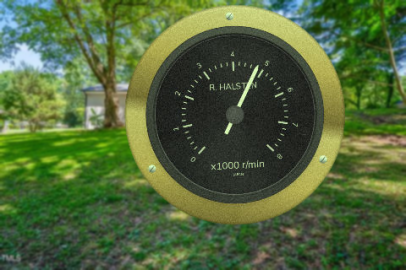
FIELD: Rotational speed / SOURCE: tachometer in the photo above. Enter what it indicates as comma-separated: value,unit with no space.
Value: 4800,rpm
